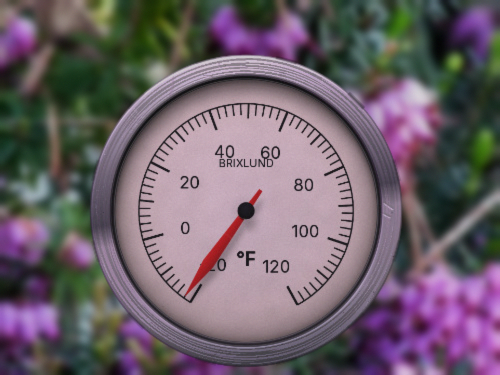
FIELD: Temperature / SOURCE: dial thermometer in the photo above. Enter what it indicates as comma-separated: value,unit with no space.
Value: -18,°F
